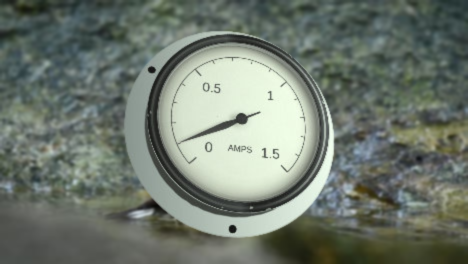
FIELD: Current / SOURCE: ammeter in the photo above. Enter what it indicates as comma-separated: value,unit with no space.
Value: 0.1,A
